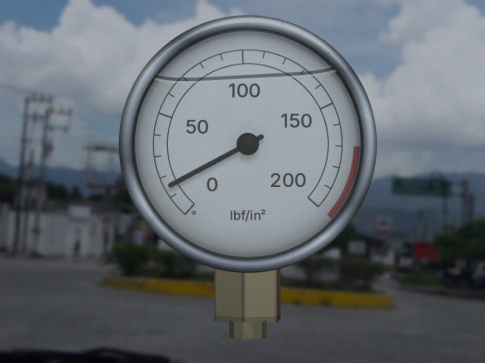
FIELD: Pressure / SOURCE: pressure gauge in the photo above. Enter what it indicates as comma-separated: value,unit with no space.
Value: 15,psi
